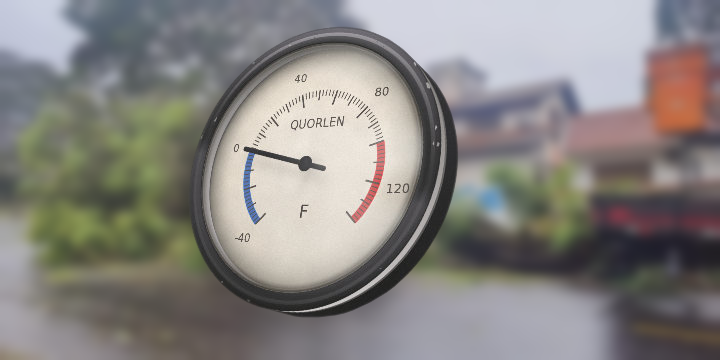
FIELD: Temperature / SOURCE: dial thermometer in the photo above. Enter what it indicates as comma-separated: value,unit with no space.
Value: 0,°F
